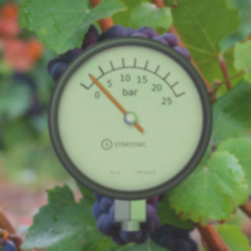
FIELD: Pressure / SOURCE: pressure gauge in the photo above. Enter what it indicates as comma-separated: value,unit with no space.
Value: 2.5,bar
